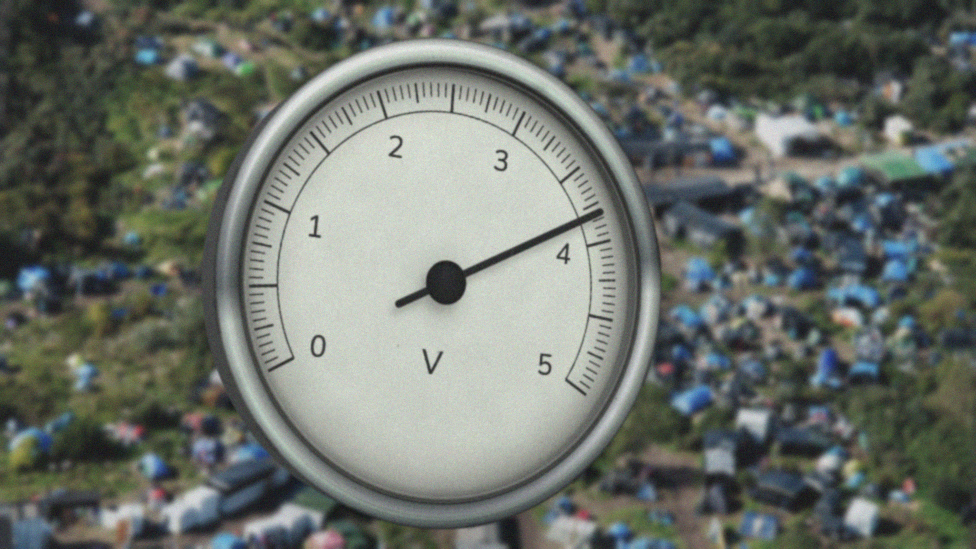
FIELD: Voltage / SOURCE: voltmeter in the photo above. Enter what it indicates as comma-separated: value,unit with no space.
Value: 3.8,V
